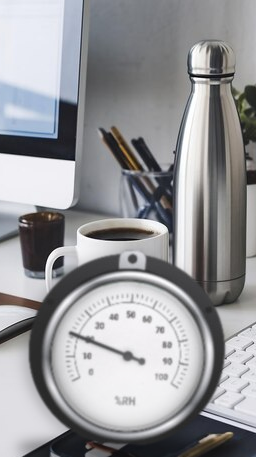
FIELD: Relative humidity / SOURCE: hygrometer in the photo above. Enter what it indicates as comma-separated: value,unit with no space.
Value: 20,%
